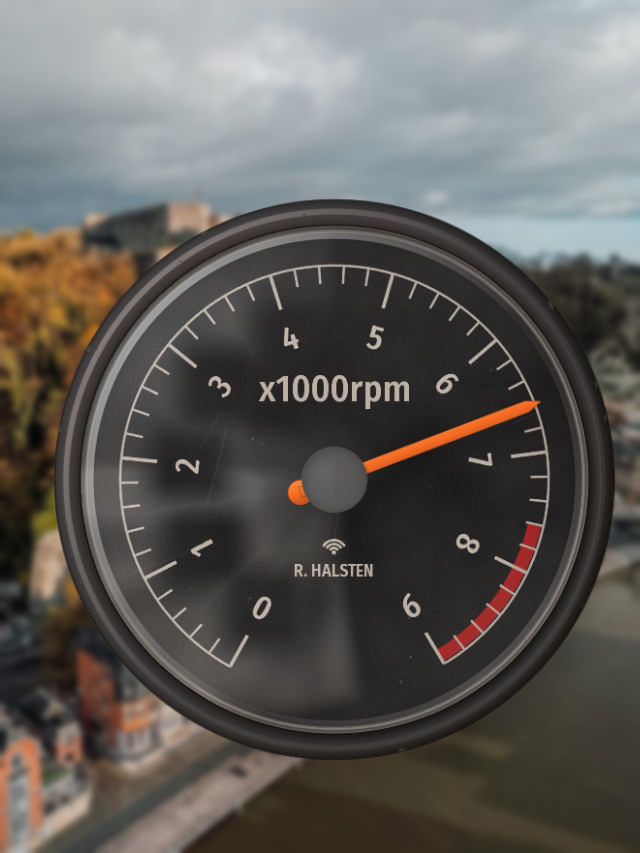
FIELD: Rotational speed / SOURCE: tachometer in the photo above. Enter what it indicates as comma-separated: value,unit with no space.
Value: 6600,rpm
